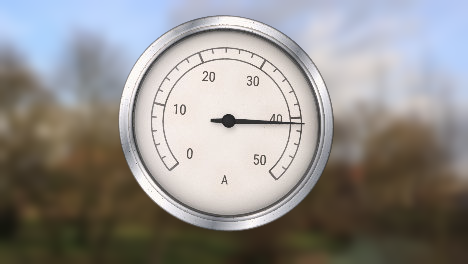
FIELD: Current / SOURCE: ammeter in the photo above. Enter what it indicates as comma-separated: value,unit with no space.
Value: 41,A
